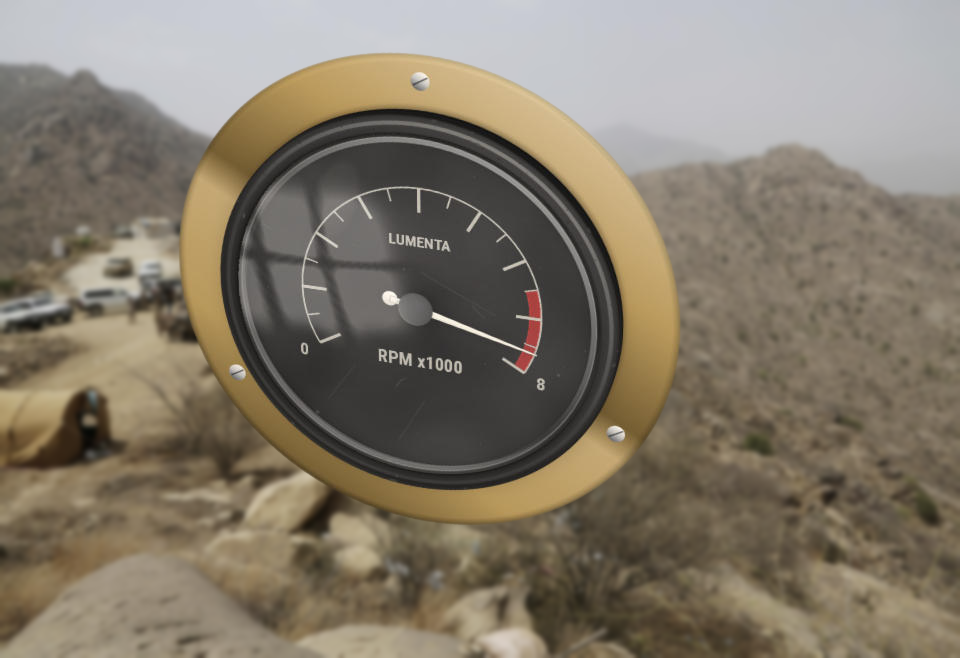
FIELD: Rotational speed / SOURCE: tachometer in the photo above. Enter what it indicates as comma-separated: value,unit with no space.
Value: 7500,rpm
